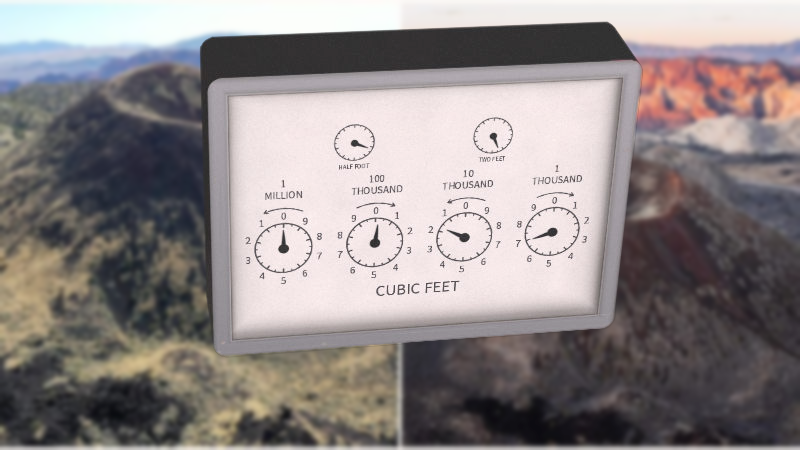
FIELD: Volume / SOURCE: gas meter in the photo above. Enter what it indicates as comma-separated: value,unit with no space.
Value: 1700,ft³
